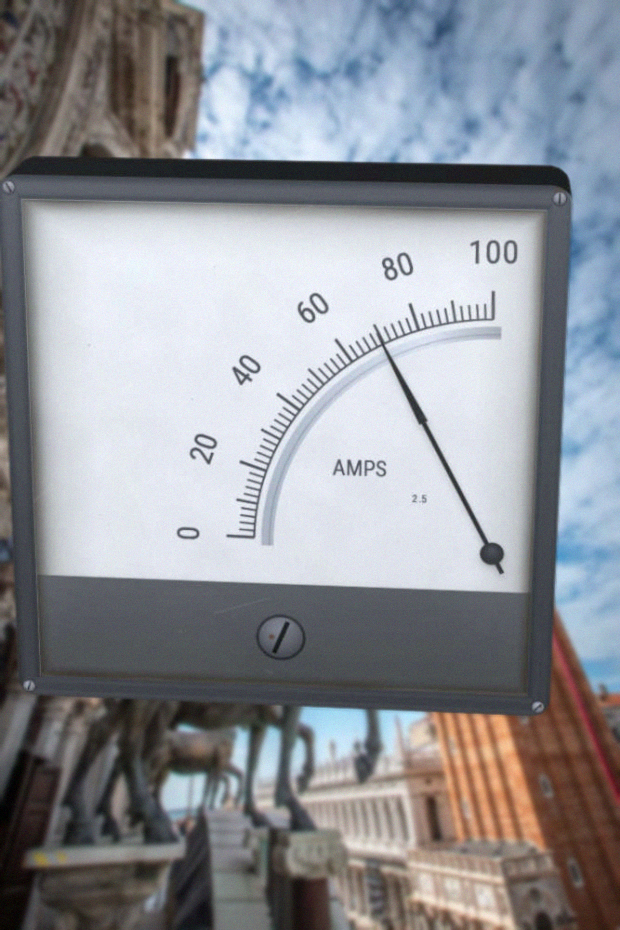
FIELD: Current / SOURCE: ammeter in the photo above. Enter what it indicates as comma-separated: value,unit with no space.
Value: 70,A
